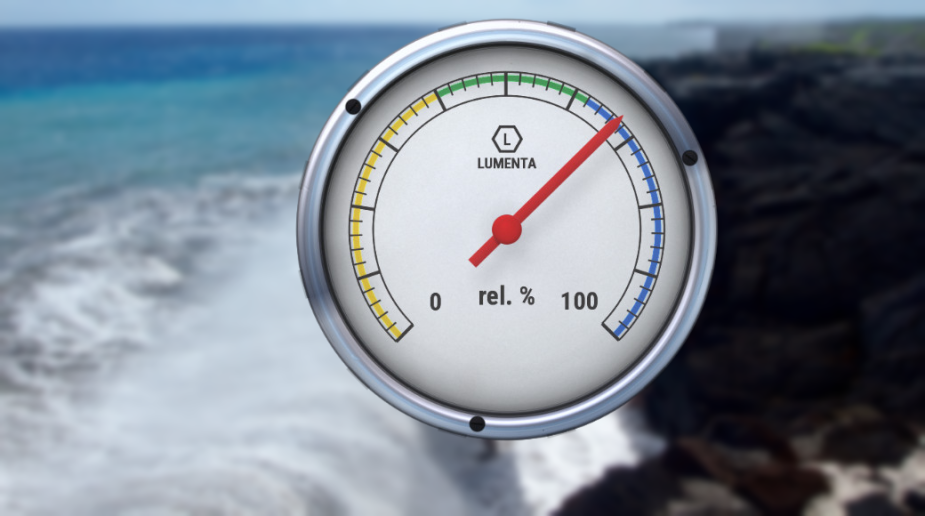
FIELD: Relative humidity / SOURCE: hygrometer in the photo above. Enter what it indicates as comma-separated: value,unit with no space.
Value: 67,%
